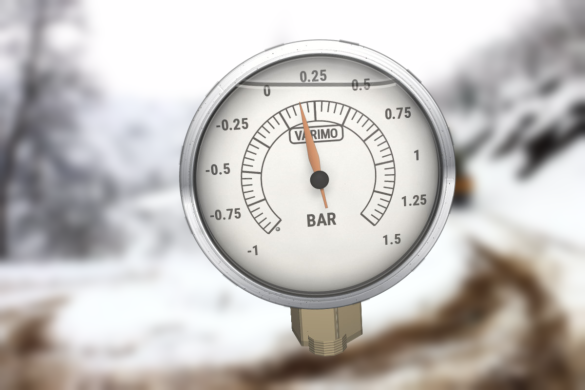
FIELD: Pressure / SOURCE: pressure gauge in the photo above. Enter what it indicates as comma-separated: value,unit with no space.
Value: 0.15,bar
